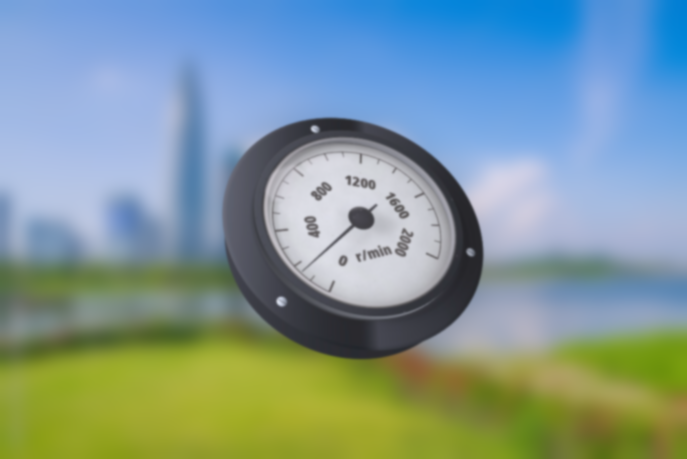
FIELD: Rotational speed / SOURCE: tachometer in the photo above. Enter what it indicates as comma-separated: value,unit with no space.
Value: 150,rpm
